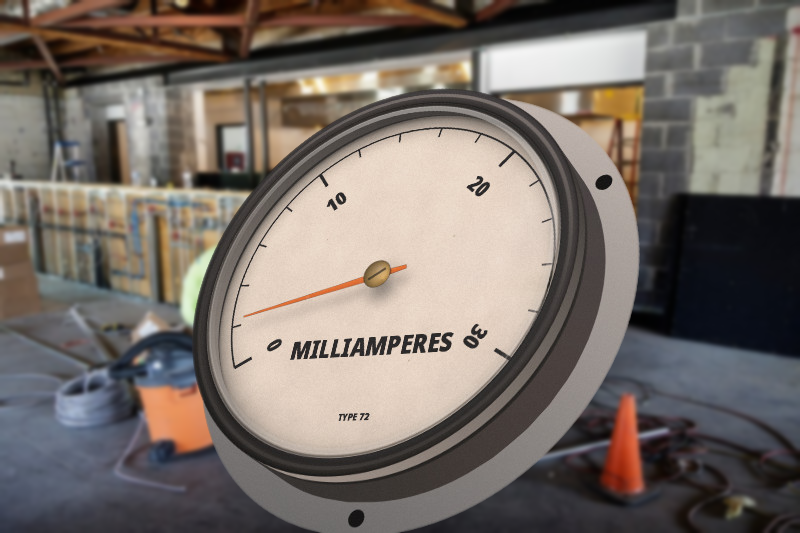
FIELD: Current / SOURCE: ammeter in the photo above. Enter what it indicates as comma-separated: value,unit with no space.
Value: 2,mA
